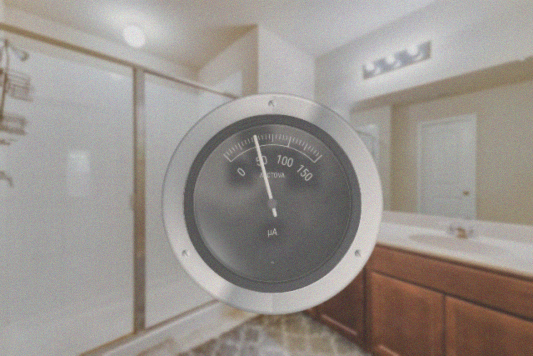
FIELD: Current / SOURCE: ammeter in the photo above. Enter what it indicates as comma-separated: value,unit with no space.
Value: 50,µA
